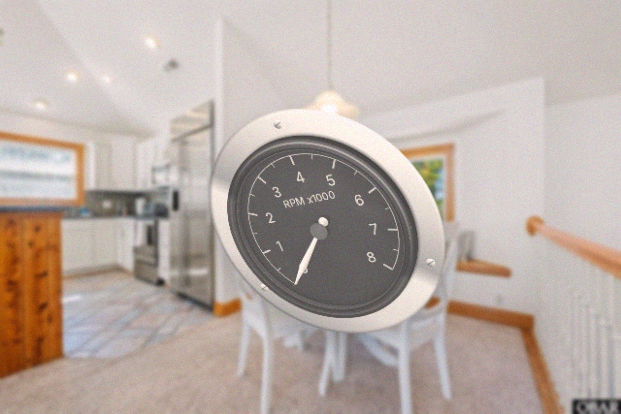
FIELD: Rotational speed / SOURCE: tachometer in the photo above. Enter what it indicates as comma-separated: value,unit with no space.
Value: 0,rpm
